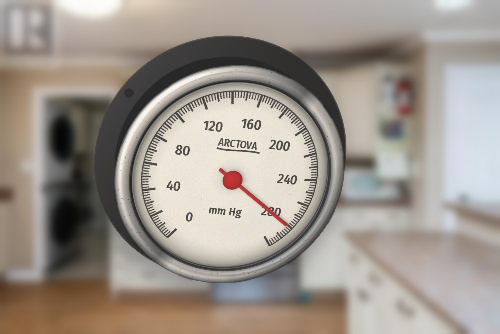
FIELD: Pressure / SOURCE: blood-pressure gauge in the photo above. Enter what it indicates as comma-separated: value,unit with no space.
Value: 280,mmHg
